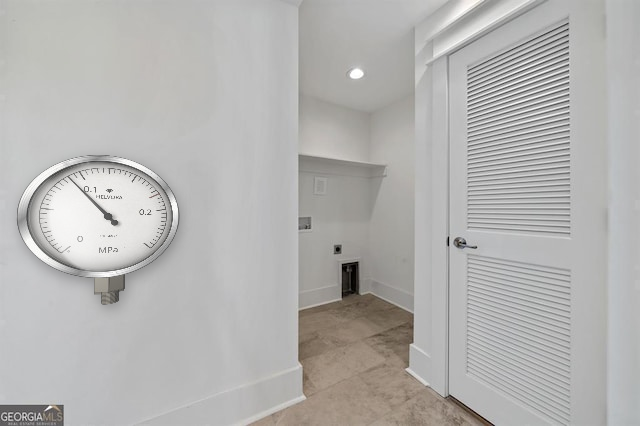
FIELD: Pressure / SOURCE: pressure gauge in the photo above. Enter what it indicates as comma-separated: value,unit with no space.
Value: 0.09,MPa
